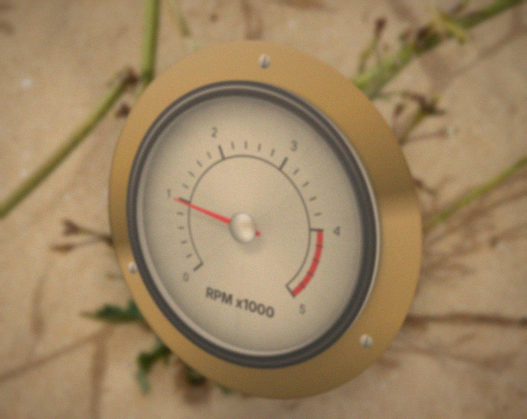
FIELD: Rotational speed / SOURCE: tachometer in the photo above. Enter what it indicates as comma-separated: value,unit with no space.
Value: 1000,rpm
